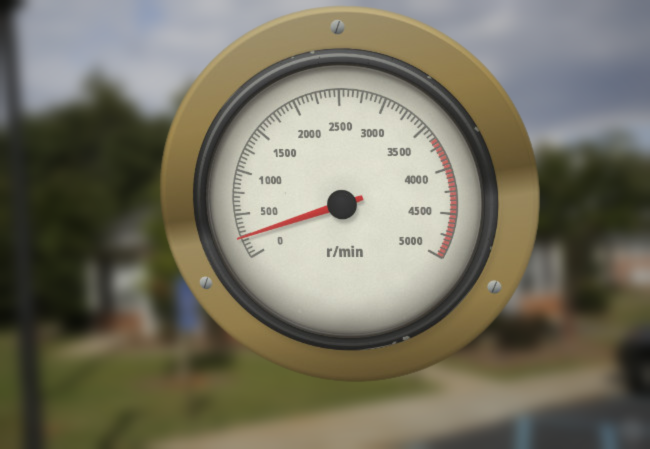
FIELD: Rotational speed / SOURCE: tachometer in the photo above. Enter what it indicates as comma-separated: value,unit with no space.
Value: 250,rpm
